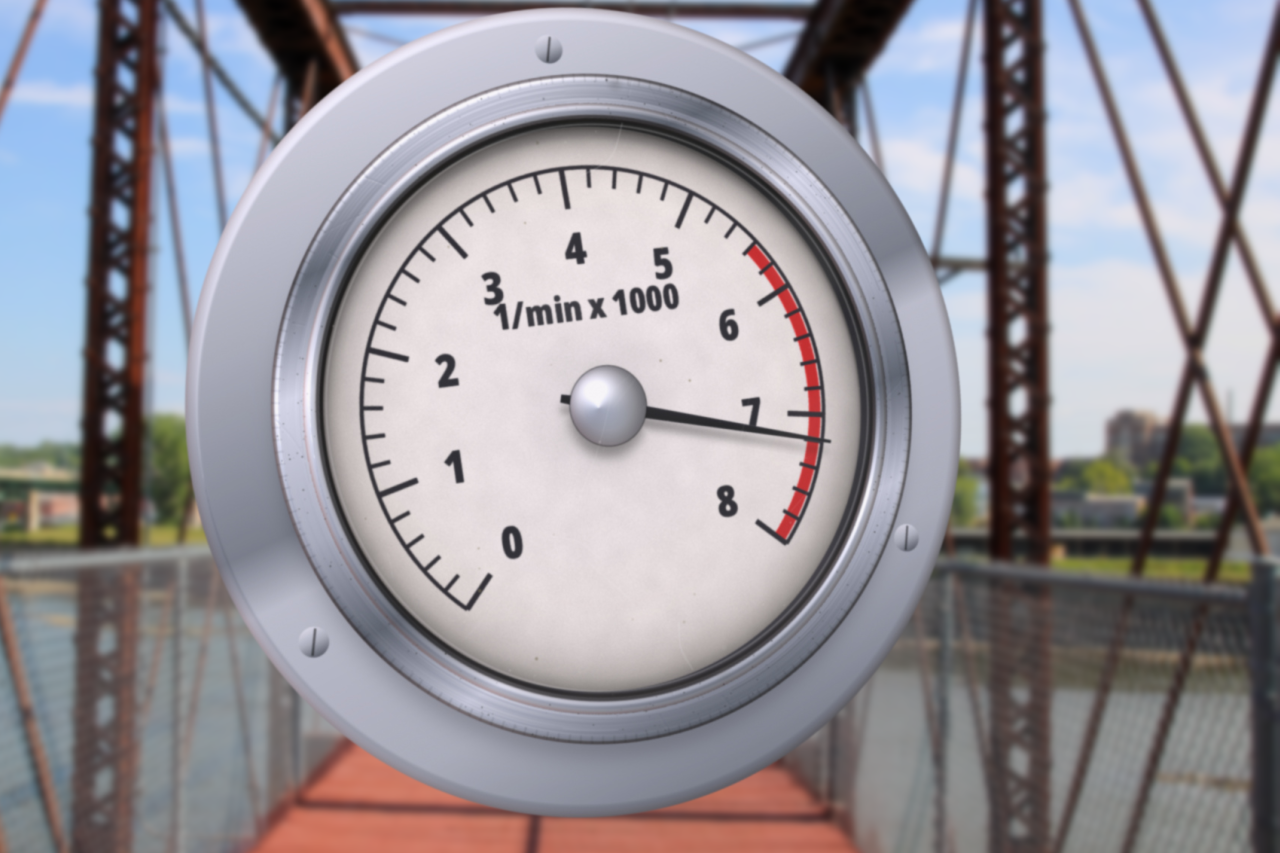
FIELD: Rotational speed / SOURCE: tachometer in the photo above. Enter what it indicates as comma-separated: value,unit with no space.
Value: 7200,rpm
